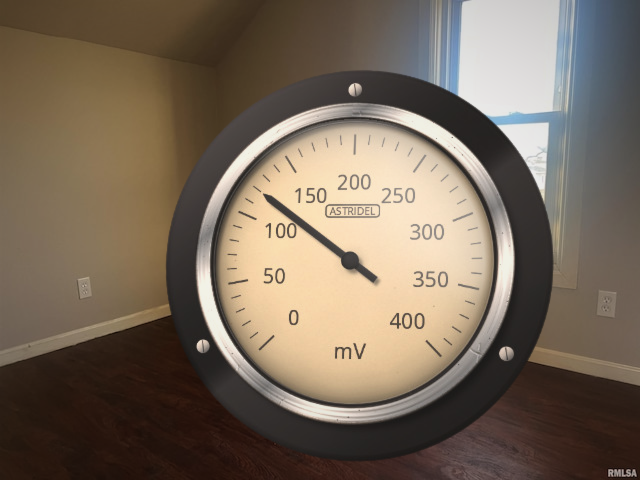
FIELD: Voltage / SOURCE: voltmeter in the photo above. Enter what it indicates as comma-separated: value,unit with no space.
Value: 120,mV
